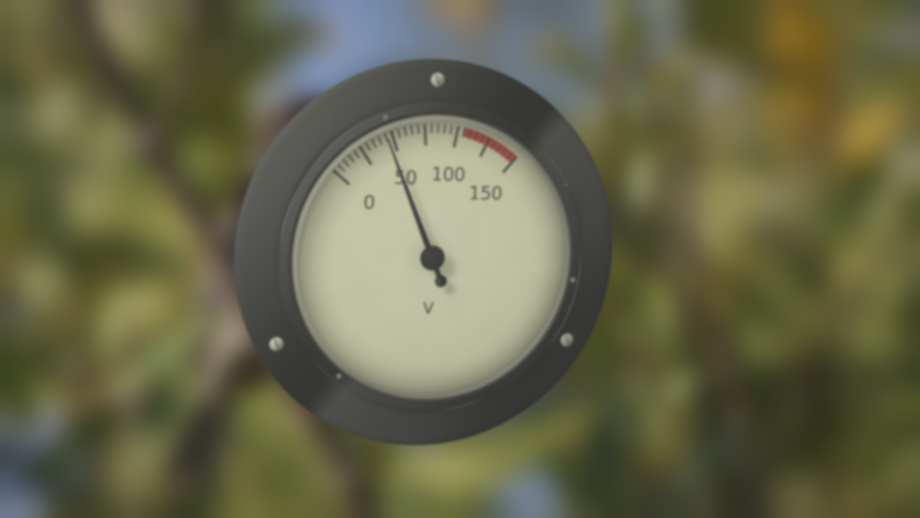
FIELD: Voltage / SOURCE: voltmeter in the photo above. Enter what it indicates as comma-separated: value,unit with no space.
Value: 45,V
